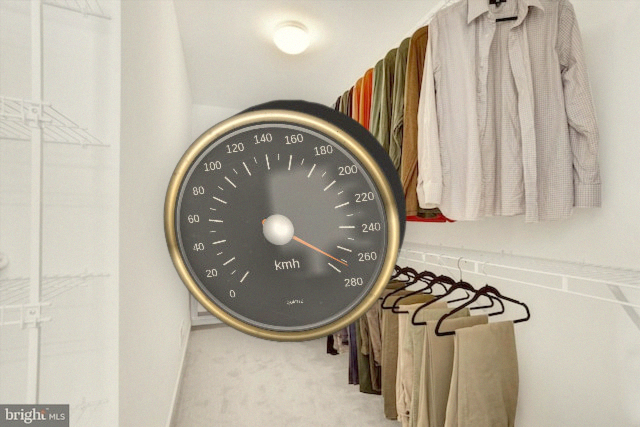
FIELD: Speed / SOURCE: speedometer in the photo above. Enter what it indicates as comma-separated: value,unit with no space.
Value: 270,km/h
